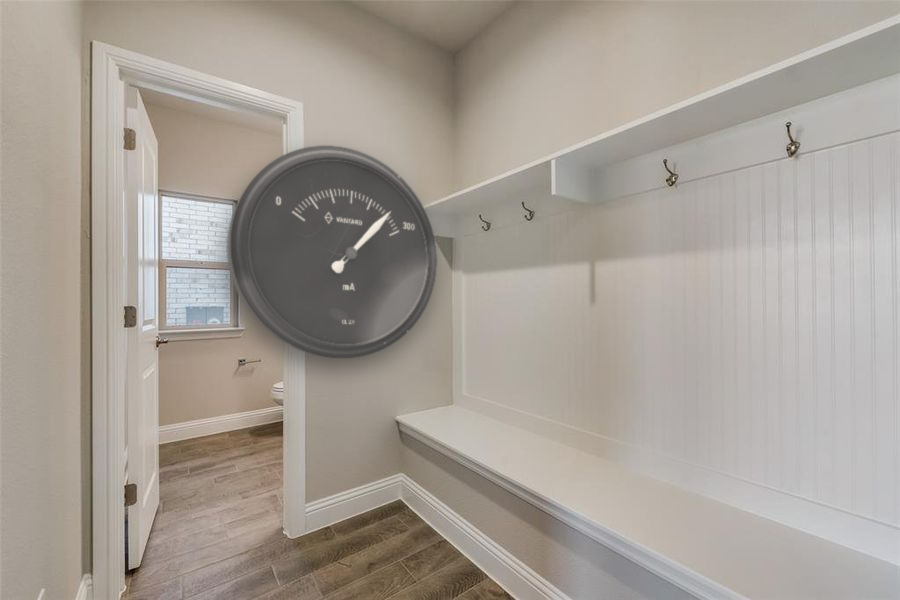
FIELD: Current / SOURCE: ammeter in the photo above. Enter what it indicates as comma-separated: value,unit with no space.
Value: 250,mA
